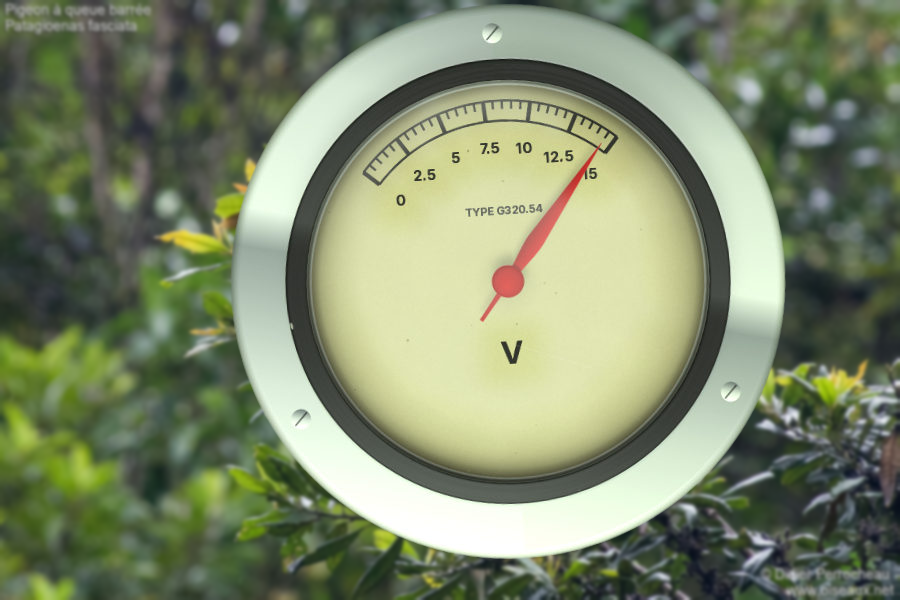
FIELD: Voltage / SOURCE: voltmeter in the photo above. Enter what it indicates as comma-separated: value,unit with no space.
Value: 14.5,V
